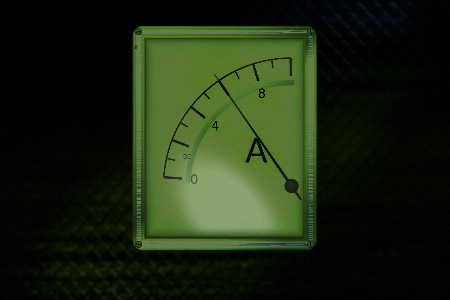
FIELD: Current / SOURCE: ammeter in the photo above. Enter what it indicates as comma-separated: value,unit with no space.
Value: 6,A
